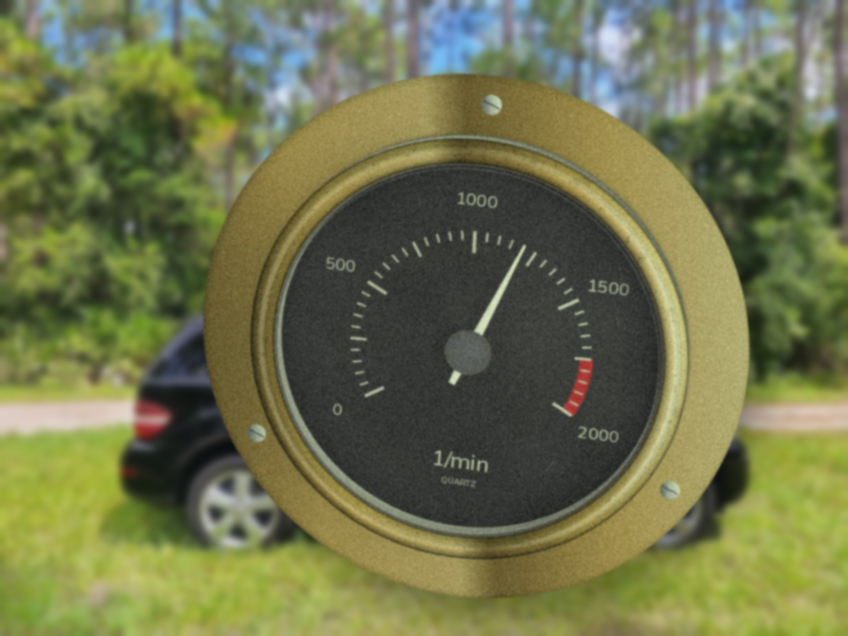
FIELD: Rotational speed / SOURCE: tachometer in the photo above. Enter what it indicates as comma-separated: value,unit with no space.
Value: 1200,rpm
